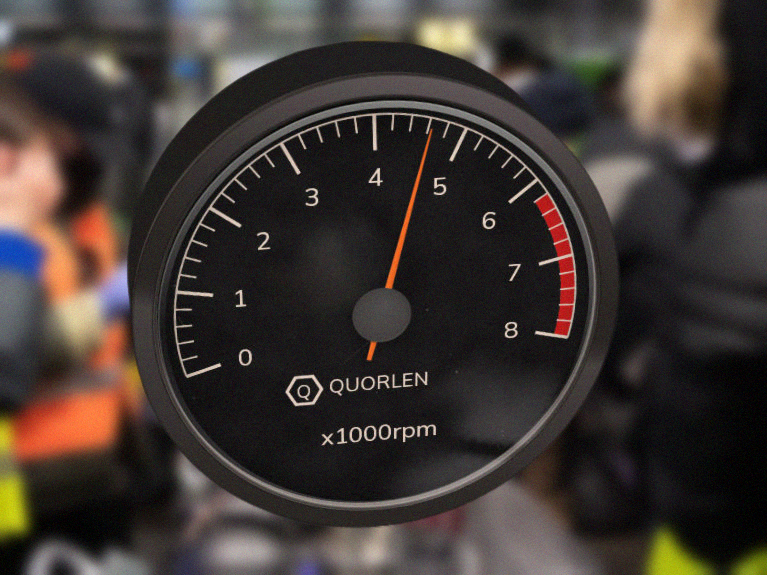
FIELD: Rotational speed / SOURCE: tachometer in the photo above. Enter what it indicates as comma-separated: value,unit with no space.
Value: 4600,rpm
